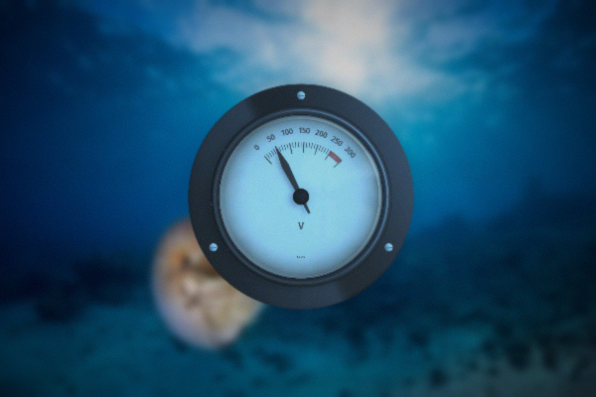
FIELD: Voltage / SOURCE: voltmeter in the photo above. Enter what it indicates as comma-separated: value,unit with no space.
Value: 50,V
